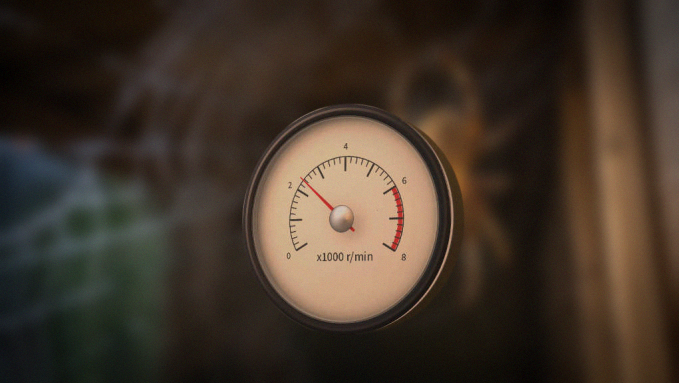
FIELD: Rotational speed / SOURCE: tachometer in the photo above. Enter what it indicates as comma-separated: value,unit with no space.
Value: 2400,rpm
